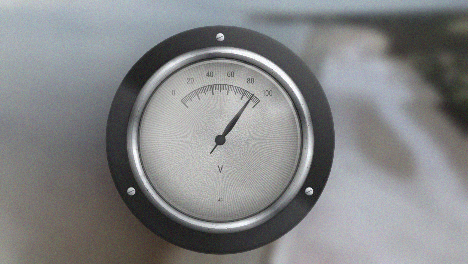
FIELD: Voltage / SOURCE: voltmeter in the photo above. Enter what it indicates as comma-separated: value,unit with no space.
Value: 90,V
